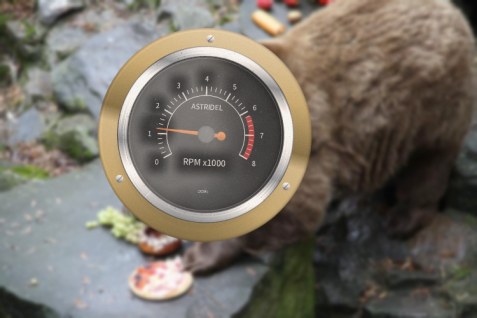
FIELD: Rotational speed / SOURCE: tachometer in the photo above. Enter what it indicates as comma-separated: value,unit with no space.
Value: 1200,rpm
